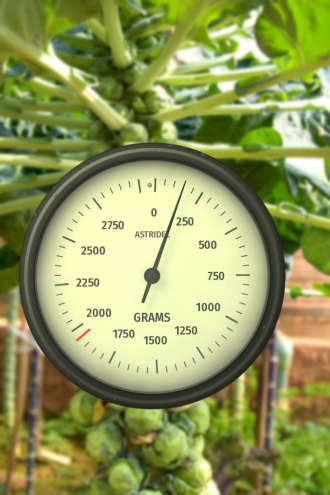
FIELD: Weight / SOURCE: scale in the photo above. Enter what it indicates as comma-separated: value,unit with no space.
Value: 150,g
